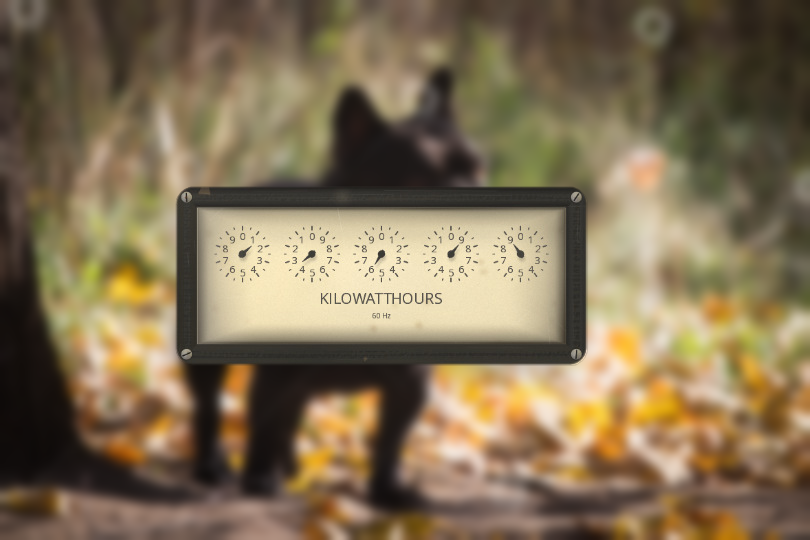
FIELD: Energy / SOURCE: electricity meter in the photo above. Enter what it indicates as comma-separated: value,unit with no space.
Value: 13589,kWh
